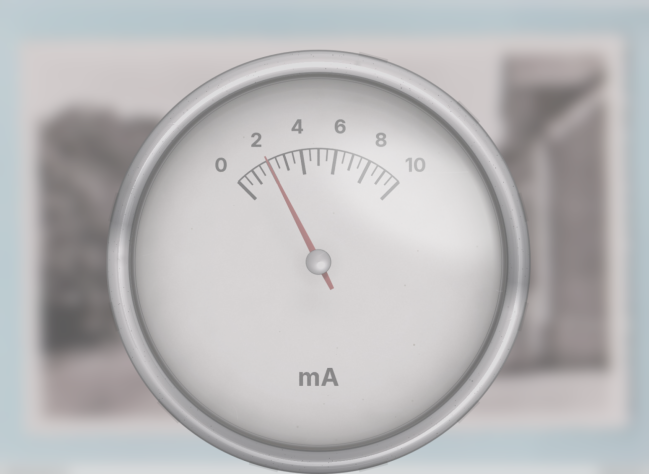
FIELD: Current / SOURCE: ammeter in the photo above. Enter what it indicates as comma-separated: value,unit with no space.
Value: 2,mA
